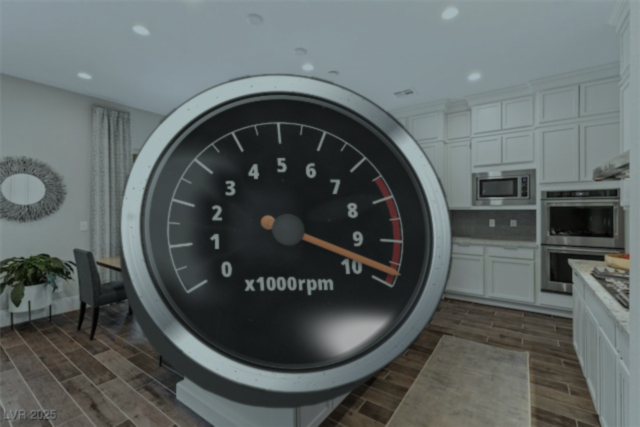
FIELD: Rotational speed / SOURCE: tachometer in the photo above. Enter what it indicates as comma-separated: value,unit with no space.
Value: 9750,rpm
